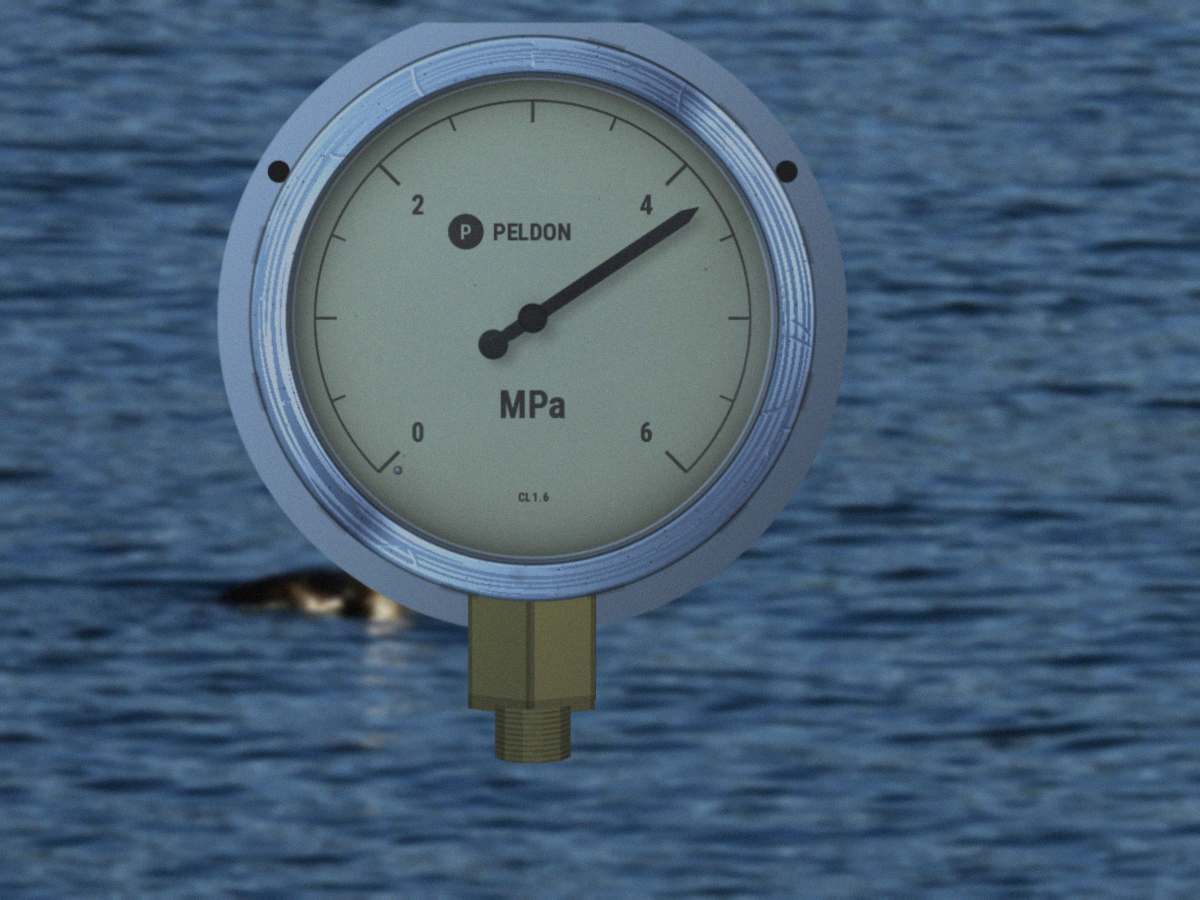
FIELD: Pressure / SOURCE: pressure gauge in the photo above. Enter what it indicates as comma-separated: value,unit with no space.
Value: 4.25,MPa
